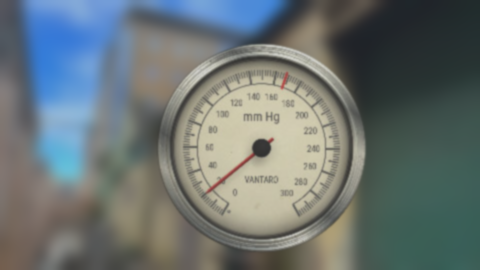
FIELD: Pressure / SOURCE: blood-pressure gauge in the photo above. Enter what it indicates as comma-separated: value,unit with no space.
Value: 20,mmHg
